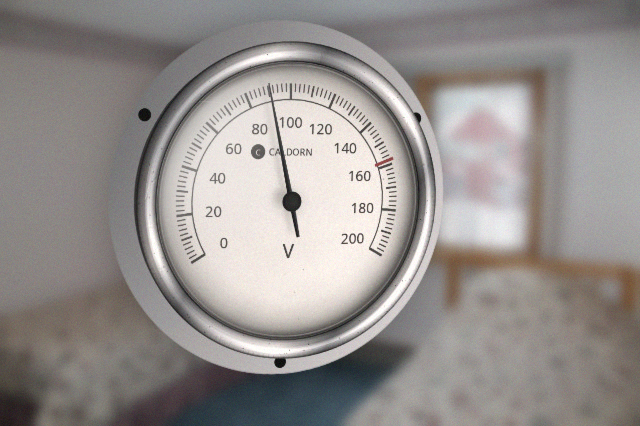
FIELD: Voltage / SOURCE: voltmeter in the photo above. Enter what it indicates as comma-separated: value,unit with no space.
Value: 90,V
